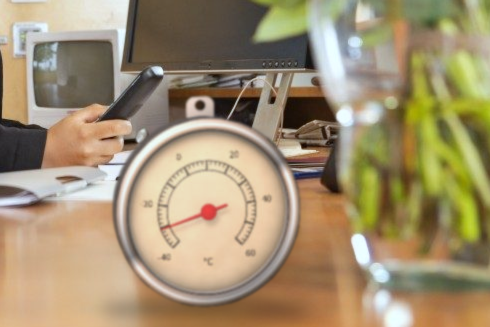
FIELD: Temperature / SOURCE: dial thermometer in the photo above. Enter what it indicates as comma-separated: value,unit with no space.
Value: -30,°C
